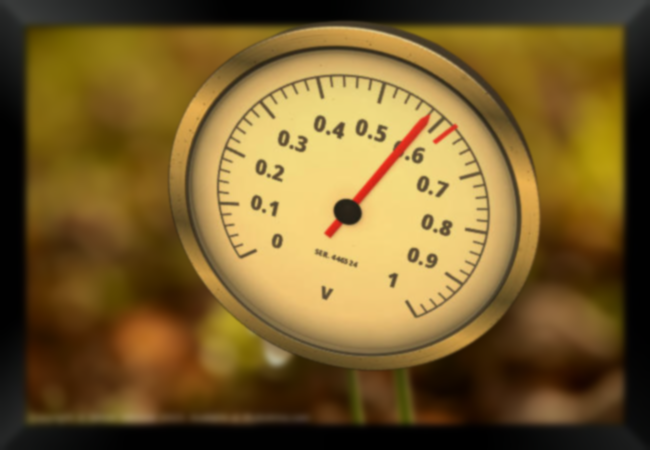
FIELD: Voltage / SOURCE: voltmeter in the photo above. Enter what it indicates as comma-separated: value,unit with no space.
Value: 0.58,V
